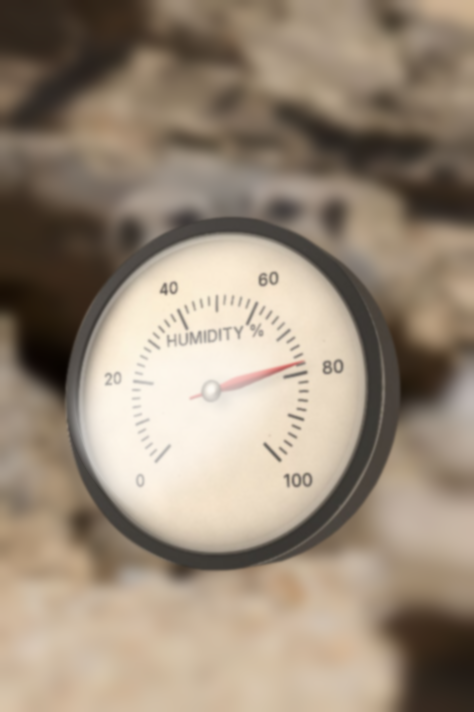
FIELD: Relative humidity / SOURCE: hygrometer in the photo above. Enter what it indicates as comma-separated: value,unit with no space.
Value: 78,%
